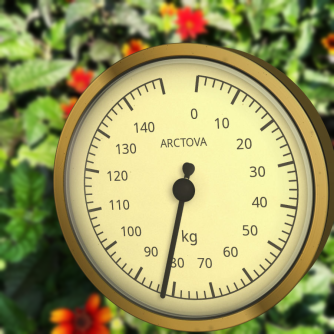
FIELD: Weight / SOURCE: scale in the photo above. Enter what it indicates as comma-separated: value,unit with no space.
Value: 82,kg
